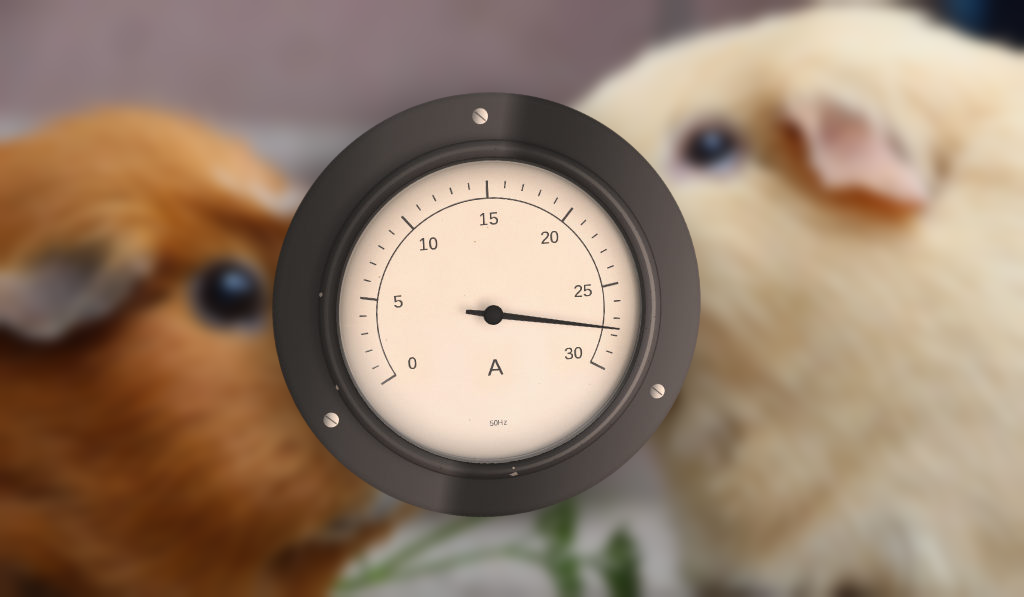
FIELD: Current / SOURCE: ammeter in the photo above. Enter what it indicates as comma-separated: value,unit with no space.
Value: 27.5,A
